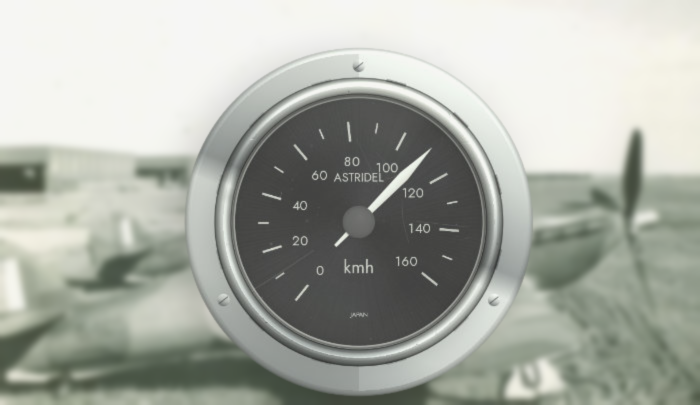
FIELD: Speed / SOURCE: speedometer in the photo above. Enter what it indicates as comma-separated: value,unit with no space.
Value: 110,km/h
